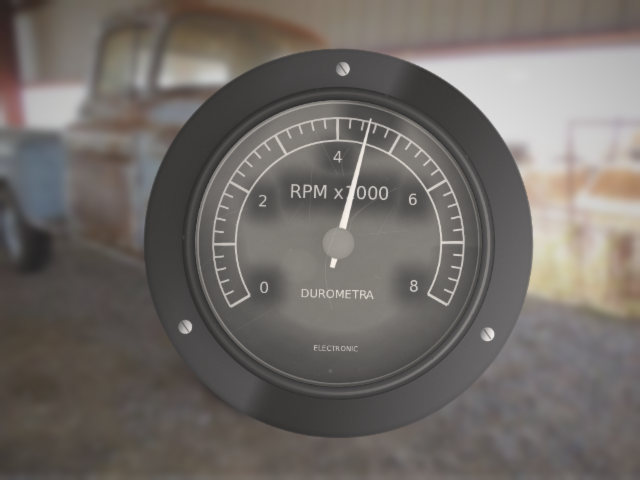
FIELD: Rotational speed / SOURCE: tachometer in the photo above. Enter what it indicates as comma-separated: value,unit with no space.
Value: 4500,rpm
